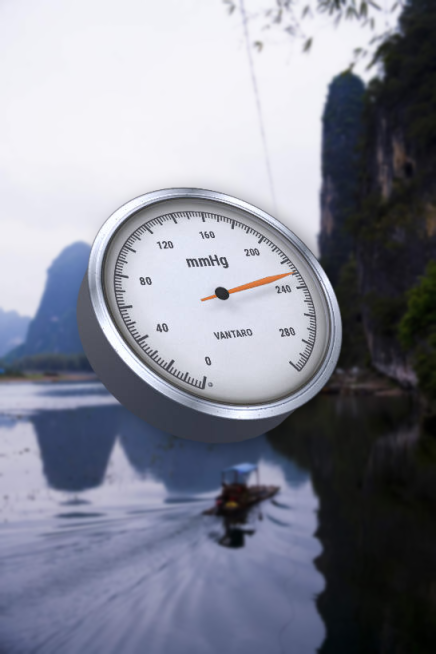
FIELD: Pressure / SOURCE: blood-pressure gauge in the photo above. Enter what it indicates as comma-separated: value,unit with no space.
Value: 230,mmHg
